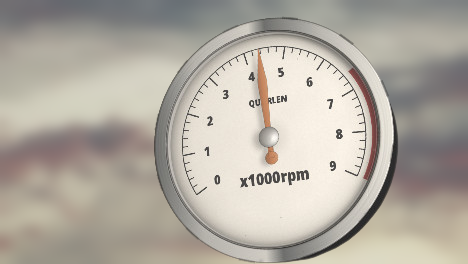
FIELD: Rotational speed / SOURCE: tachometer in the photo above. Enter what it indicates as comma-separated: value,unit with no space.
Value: 4400,rpm
